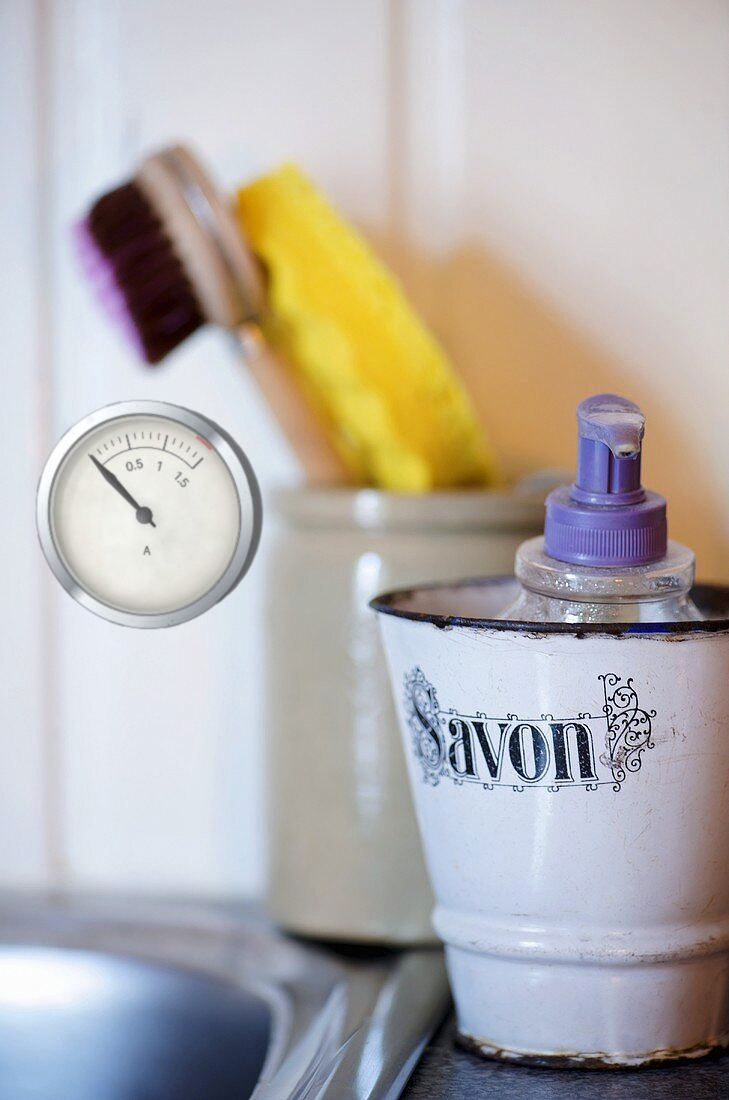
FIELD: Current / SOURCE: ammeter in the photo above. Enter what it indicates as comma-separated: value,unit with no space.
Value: 0,A
